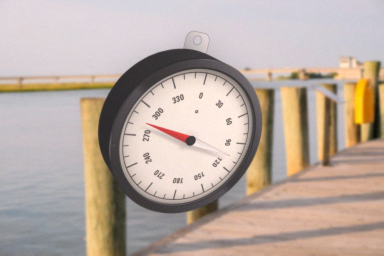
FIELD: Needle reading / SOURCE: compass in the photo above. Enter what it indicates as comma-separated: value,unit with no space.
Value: 285,°
